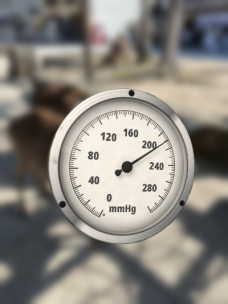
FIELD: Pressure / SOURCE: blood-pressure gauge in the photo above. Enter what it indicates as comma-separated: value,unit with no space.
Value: 210,mmHg
